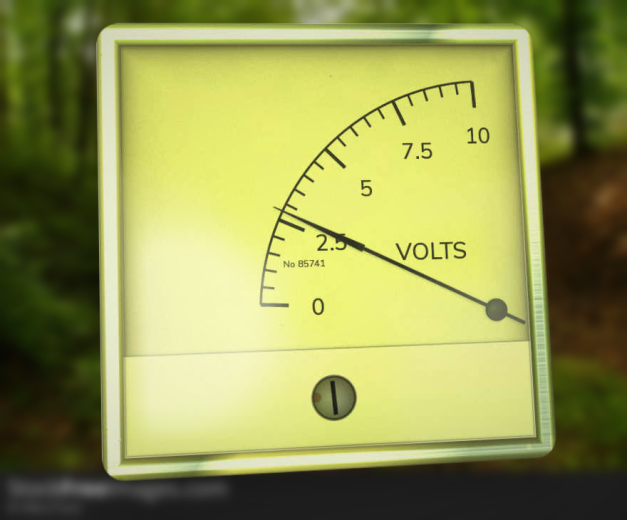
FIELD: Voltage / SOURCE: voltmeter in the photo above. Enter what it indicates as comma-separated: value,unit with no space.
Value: 2.75,V
